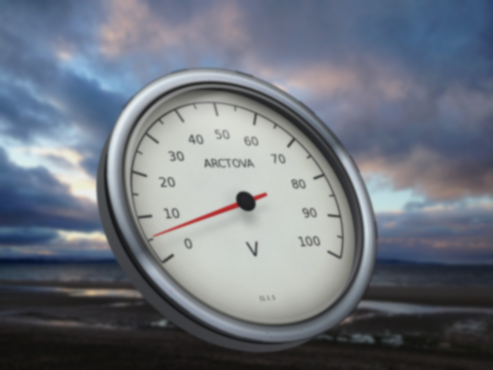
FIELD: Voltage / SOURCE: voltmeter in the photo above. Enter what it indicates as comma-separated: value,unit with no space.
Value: 5,V
